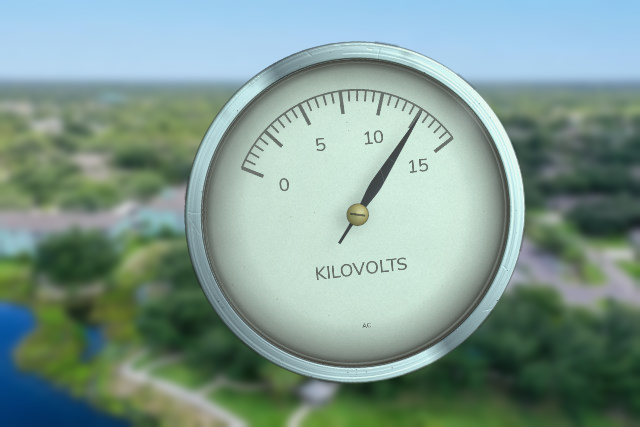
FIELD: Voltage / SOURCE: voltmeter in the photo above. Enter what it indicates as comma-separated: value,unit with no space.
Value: 12.5,kV
